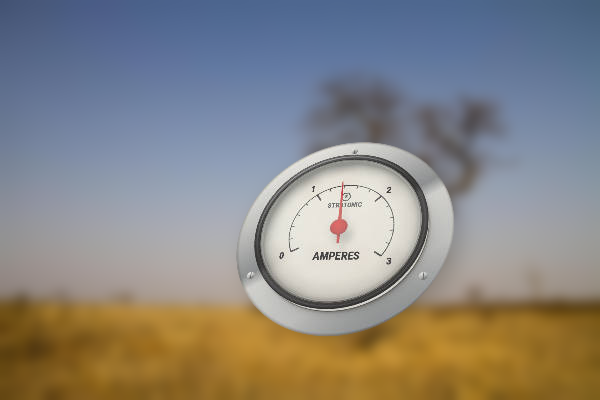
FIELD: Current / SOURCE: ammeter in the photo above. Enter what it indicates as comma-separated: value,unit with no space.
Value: 1.4,A
